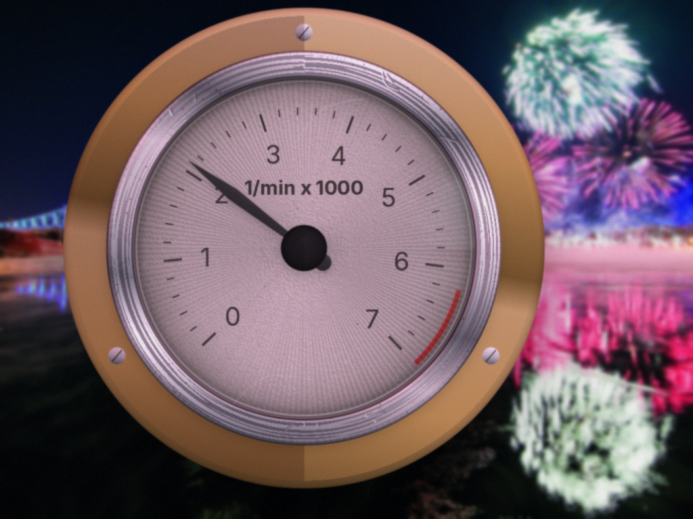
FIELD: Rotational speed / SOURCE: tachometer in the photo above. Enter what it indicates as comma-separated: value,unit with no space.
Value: 2100,rpm
